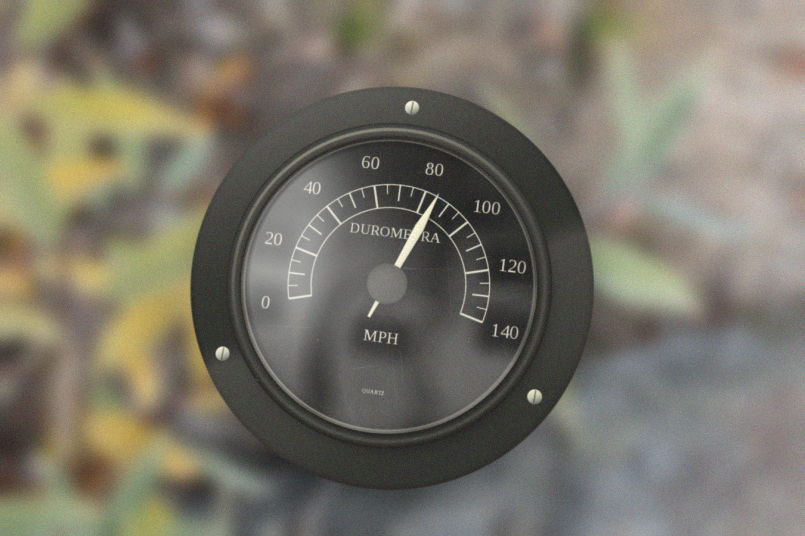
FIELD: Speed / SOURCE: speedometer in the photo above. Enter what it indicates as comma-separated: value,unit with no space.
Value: 85,mph
